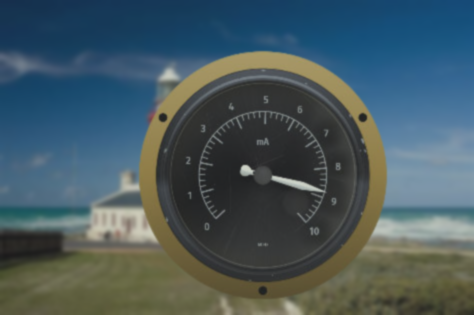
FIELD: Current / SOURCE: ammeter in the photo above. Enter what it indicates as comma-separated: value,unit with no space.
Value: 8.8,mA
